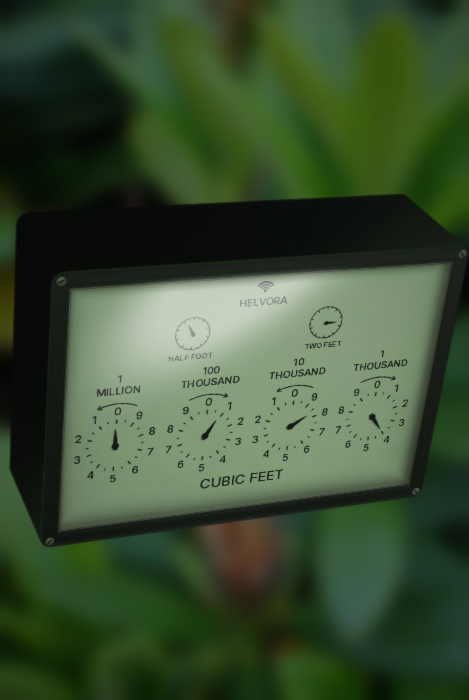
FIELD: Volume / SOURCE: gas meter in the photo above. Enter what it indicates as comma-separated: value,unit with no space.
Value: 8400,ft³
